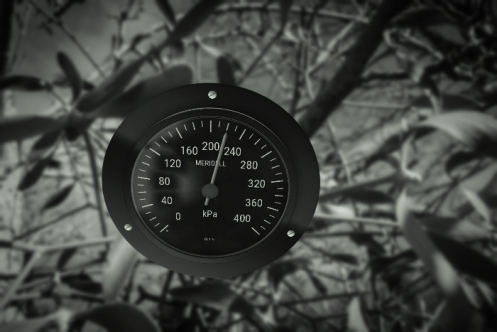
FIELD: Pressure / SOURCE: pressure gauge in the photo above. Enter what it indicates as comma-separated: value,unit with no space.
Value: 220,kPa
